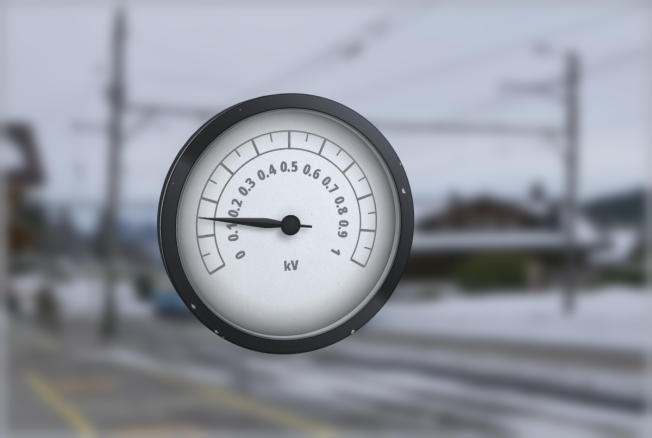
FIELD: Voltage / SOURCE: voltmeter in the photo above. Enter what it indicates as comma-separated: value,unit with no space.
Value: 0.15,kV
